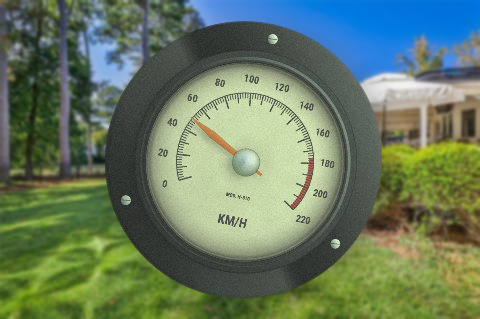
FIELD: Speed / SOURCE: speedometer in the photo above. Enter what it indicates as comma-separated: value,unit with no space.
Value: 50,km/h
